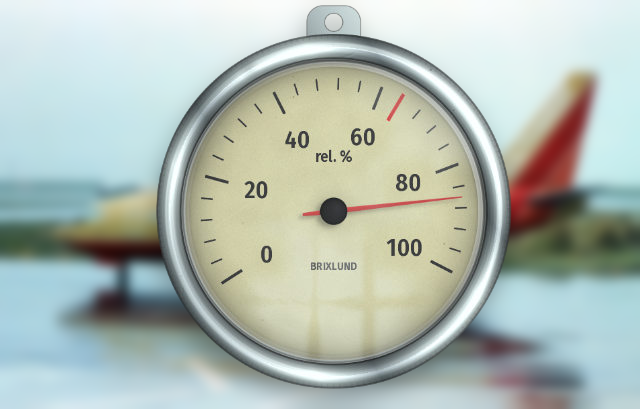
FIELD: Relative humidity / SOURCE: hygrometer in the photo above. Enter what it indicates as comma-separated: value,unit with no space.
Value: 86,%
